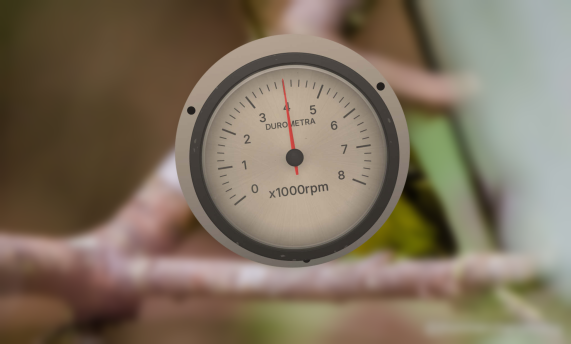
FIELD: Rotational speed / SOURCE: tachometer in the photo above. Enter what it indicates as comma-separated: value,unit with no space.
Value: 4000,rpm
